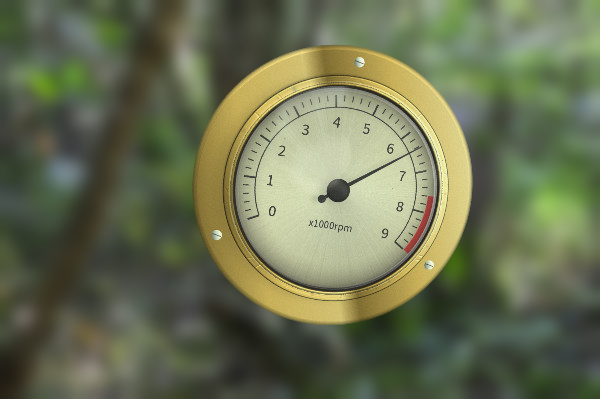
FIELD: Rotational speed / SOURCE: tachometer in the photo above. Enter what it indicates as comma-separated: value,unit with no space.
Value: 6400,rpm
